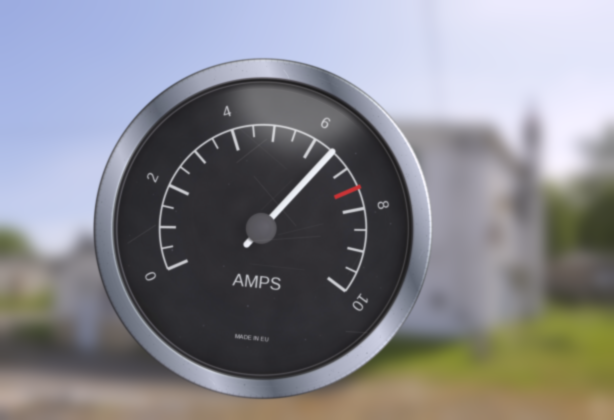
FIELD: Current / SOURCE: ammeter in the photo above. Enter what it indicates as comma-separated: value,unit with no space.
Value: 6.5,A
